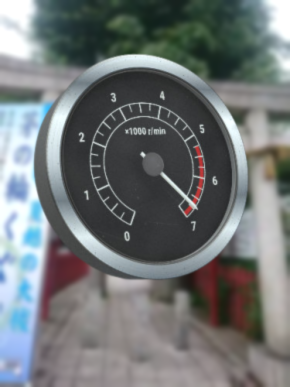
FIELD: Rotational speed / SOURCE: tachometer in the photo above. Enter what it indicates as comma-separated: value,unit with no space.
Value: 6750,rpm
